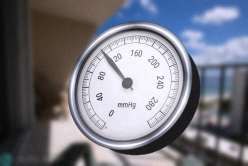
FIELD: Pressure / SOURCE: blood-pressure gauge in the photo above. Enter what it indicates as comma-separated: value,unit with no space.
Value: 110,mmHg
